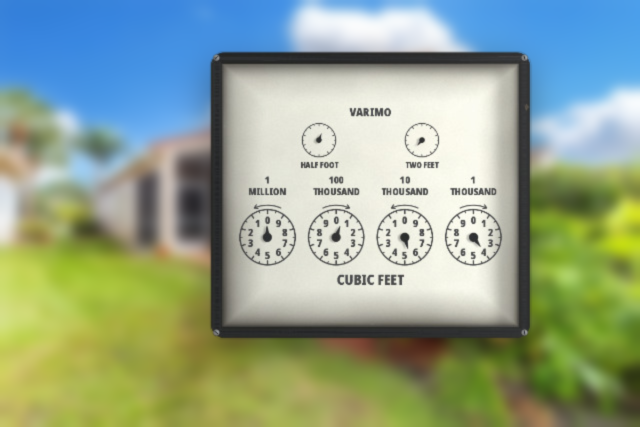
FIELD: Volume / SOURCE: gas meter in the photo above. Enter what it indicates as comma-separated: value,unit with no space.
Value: 5400,ft³
